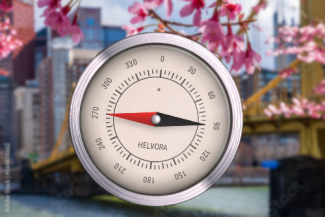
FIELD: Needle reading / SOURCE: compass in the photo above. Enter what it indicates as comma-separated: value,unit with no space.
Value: 270,°
